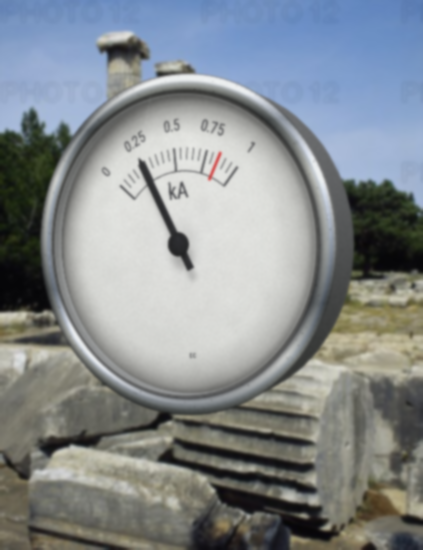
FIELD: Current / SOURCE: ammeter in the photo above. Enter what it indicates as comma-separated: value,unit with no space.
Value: 0.25,kA
